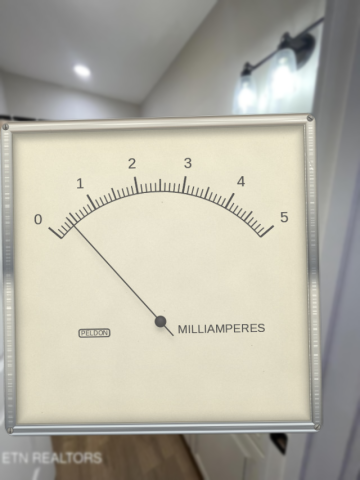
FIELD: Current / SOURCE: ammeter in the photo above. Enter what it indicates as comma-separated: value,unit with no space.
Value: 0.4,mA
